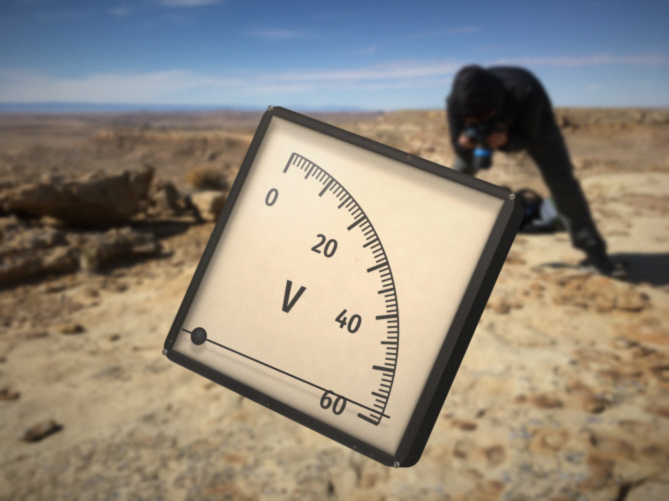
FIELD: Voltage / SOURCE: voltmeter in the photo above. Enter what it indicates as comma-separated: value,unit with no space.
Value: 58,V
